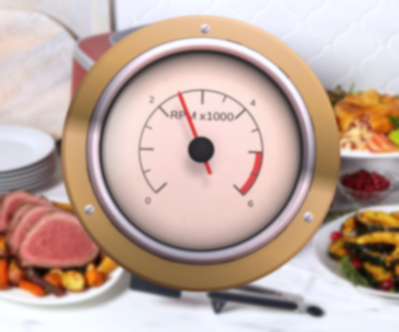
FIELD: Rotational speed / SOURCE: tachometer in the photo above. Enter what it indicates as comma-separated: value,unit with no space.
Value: 2500,rpm
